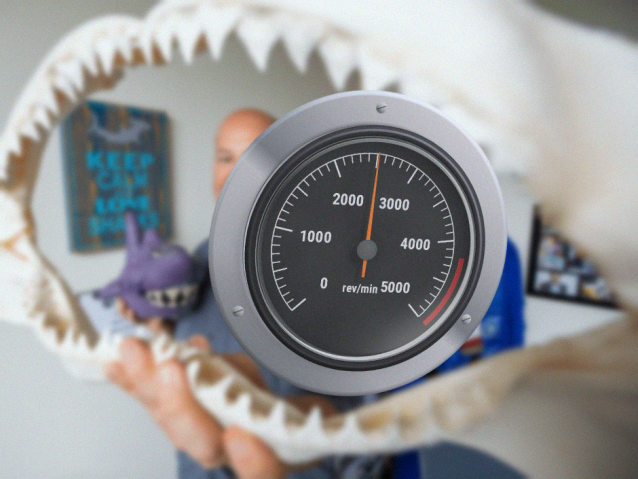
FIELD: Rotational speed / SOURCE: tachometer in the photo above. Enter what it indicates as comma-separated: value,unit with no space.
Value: 2500,rpm
